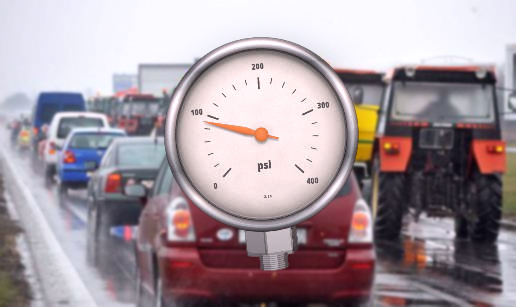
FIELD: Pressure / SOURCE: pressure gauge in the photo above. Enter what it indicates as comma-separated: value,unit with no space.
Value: 90,psi
